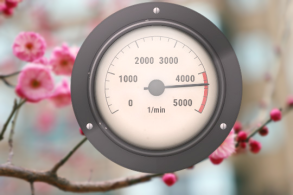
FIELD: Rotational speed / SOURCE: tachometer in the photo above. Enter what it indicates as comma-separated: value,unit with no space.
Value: 4300,rpm
